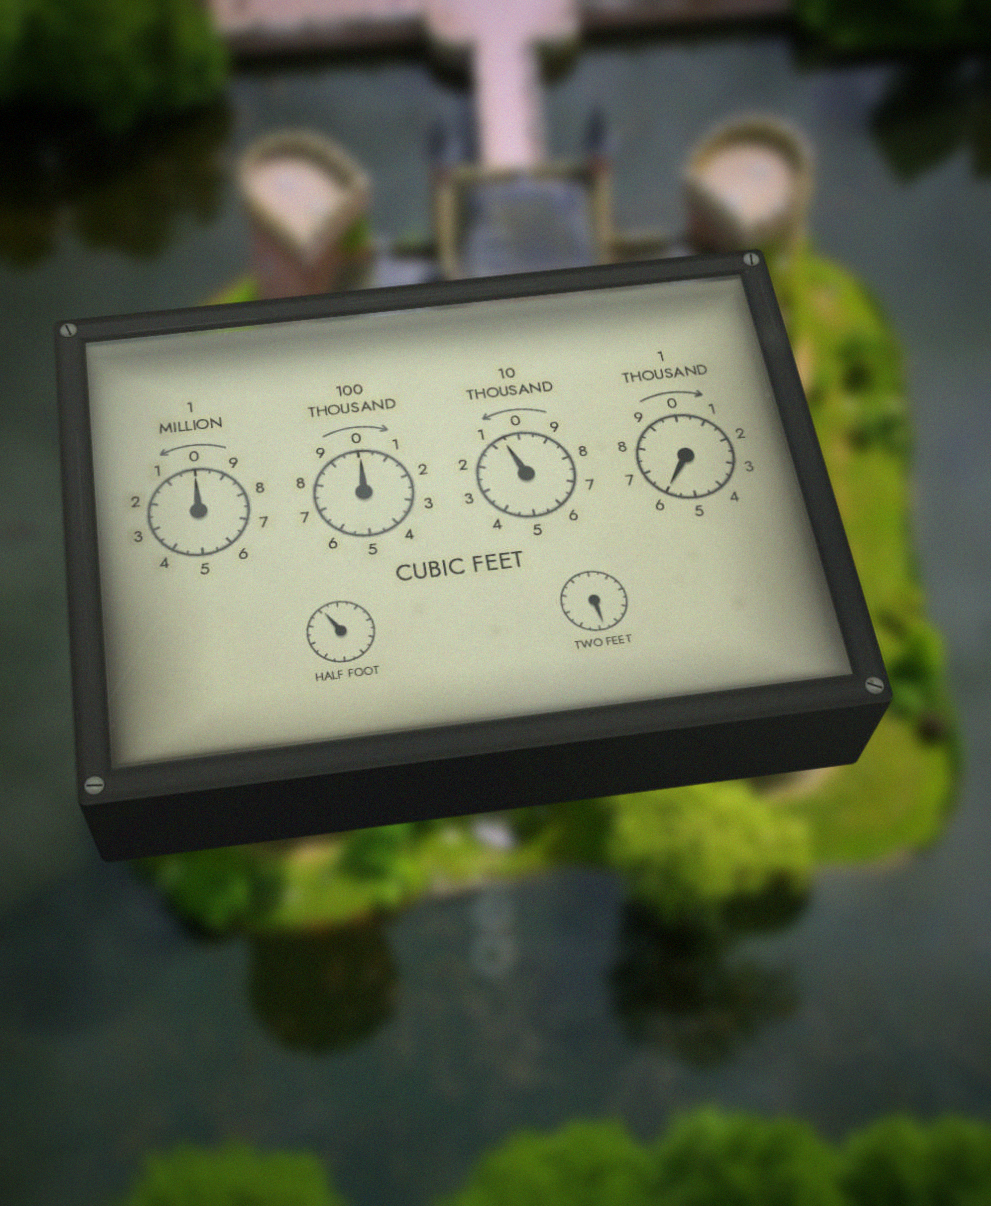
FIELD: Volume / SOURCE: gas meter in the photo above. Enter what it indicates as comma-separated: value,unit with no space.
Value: 600,ft³
